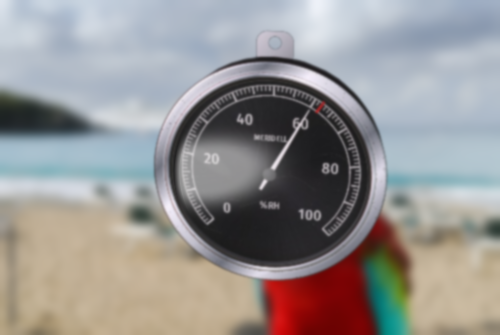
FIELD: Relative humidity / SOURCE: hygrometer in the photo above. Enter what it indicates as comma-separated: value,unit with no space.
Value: 60,%
